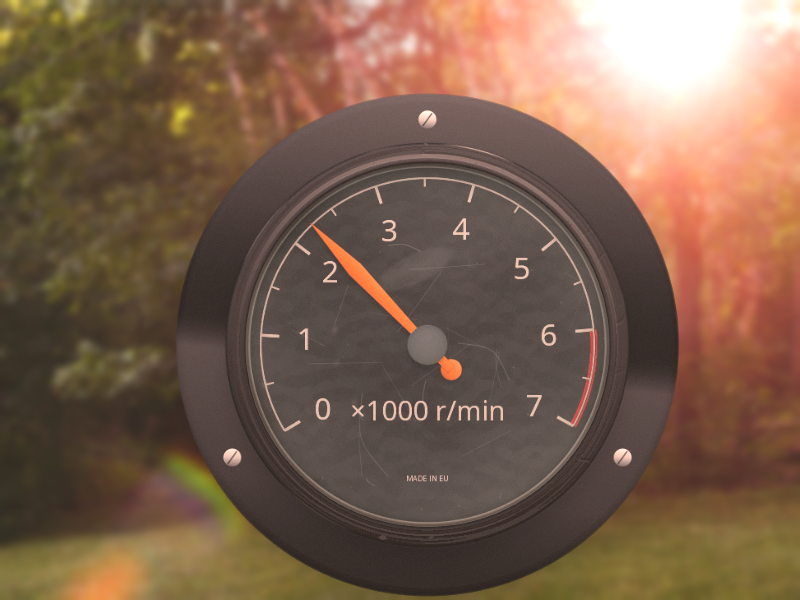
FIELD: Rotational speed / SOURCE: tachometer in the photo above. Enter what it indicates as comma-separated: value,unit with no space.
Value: 2250,rpm
